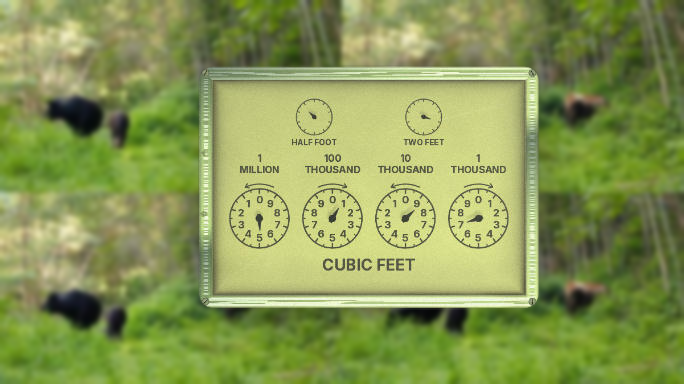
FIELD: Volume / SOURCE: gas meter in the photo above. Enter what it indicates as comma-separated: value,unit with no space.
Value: 508700,ft³
